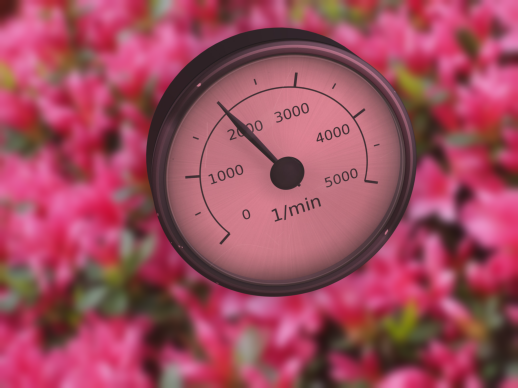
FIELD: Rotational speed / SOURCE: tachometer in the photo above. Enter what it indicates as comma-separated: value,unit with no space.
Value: 2000,rpm
